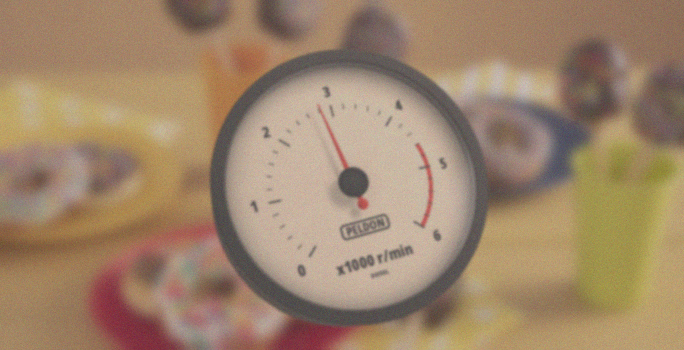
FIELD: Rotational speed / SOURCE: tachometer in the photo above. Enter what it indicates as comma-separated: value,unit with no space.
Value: 2800,rpm
